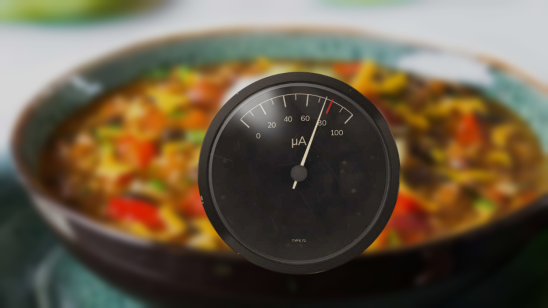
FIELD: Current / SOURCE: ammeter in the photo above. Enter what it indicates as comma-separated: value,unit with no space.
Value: 75,µA
